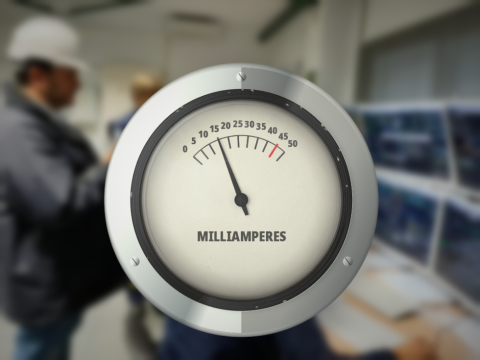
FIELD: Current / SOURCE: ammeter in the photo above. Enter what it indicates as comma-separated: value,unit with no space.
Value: 15,mA
